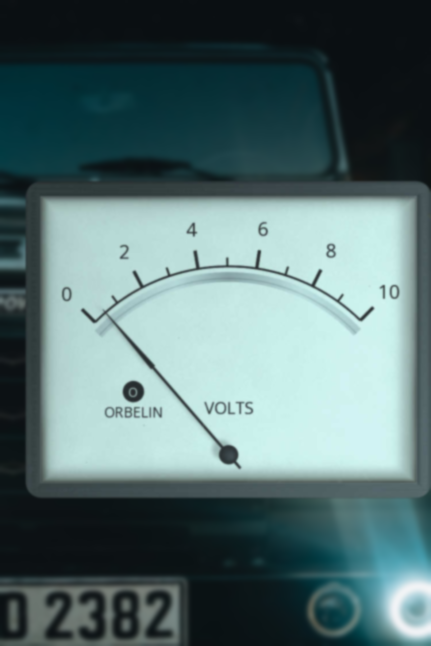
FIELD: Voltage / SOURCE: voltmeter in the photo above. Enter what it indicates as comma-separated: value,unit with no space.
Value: 0.5,V
